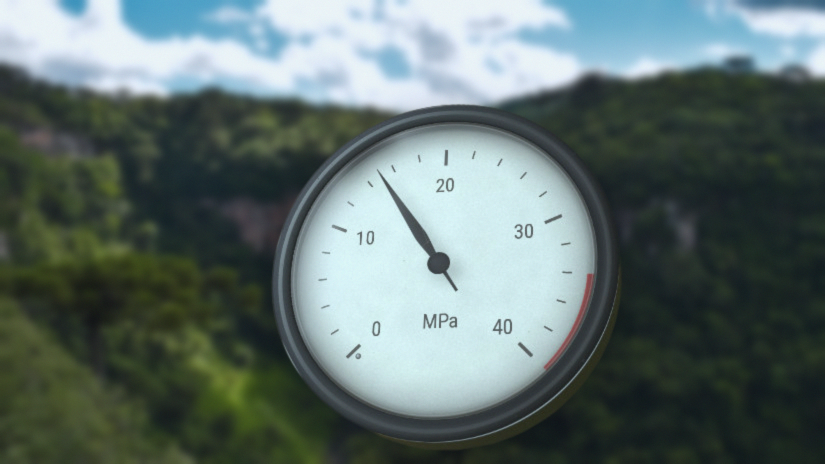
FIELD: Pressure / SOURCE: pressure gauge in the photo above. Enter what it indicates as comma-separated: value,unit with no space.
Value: 15,MPa
